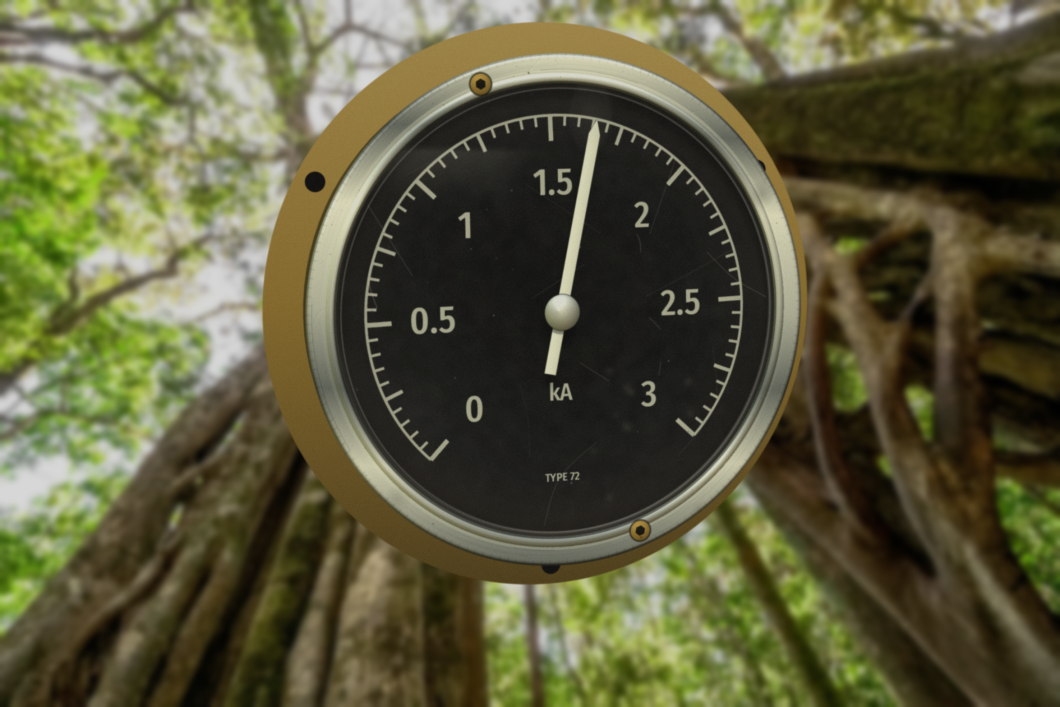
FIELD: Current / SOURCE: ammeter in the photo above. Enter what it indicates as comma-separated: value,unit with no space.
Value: 1.65,kA
